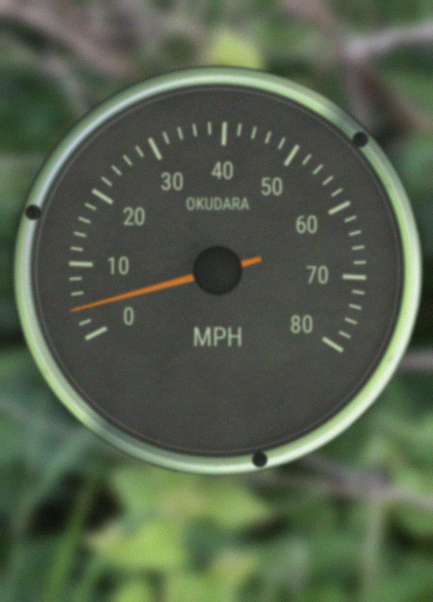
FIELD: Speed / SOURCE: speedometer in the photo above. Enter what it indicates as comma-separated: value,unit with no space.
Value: 4,mph
